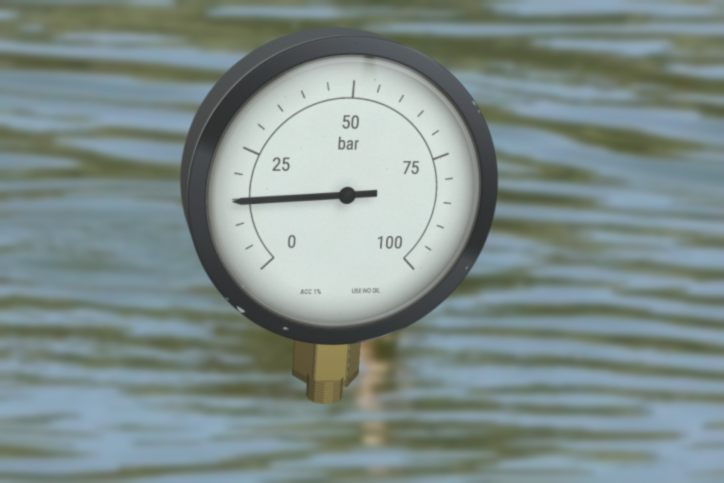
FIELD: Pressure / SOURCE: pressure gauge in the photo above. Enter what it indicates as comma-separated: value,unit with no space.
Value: 15,bar
